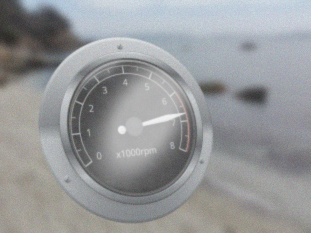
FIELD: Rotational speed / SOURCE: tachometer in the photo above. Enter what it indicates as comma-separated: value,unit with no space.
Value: 6750,rpm
